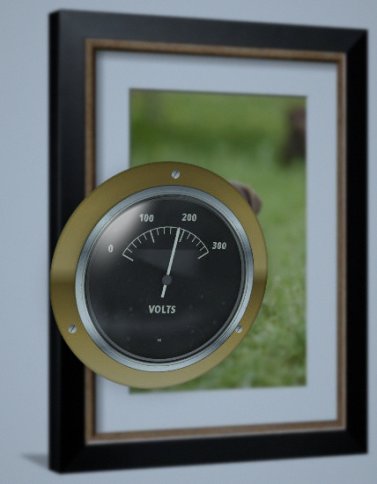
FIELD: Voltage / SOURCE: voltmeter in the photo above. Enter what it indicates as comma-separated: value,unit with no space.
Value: 180,V
